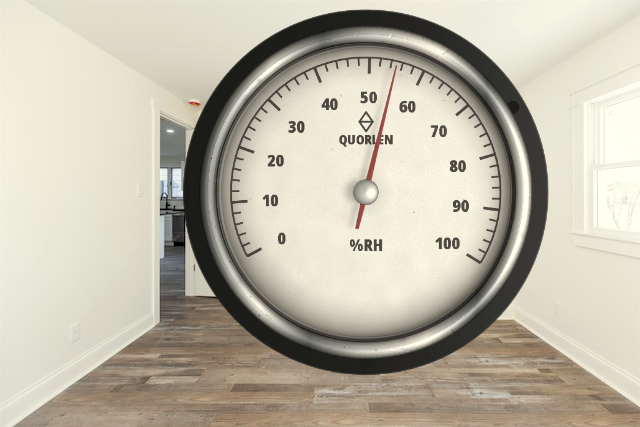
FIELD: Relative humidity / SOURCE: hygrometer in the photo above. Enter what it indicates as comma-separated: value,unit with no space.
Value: 55,%
